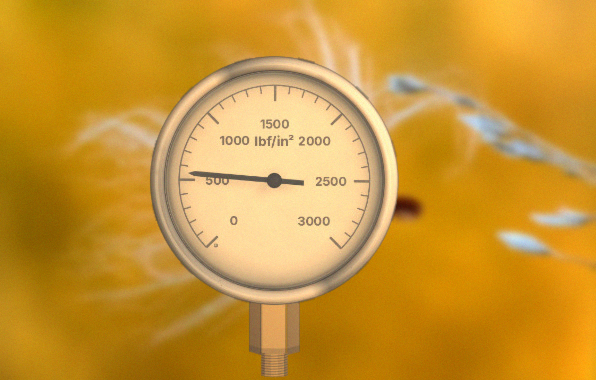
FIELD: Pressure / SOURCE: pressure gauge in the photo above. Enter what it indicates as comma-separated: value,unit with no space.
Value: 550,psi
